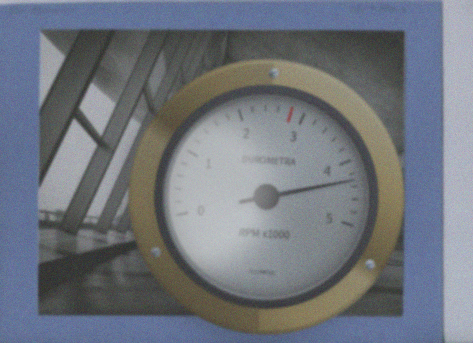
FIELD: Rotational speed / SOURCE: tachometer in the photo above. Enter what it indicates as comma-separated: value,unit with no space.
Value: 4300,rpm
